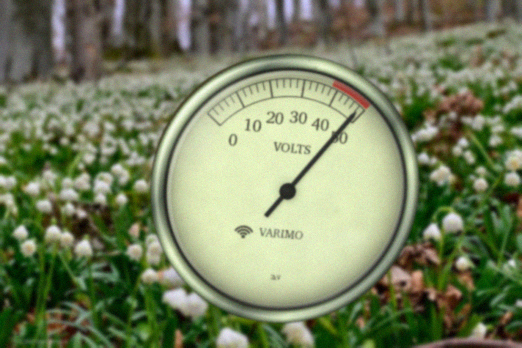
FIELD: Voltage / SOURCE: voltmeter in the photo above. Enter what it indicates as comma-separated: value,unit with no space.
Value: 48,V
